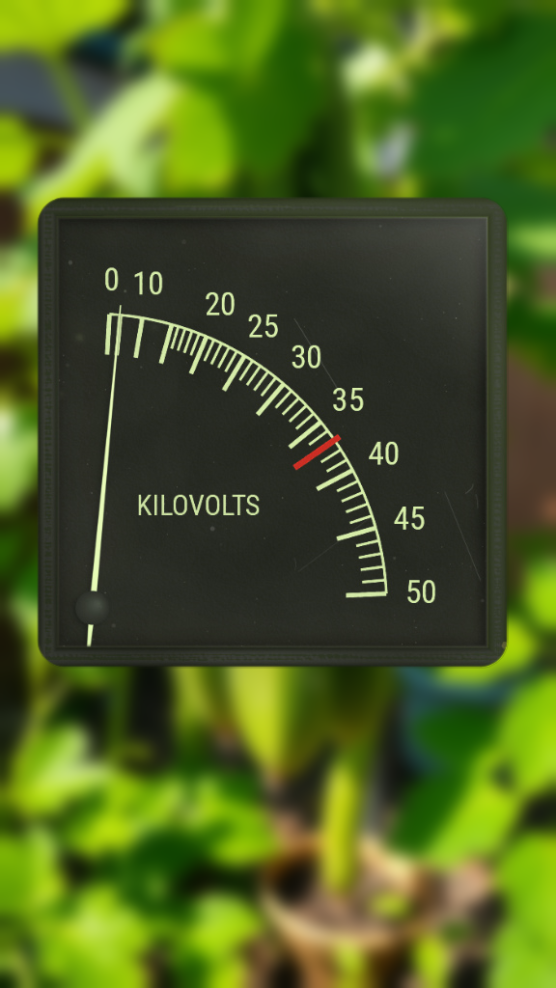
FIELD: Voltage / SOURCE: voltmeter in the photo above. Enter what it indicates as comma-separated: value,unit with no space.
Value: 5,kV
